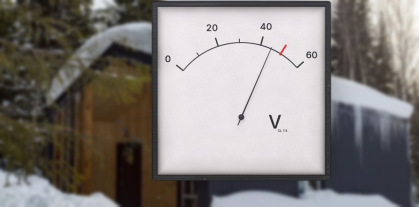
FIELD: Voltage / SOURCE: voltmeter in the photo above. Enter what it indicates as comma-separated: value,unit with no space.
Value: 45,V
